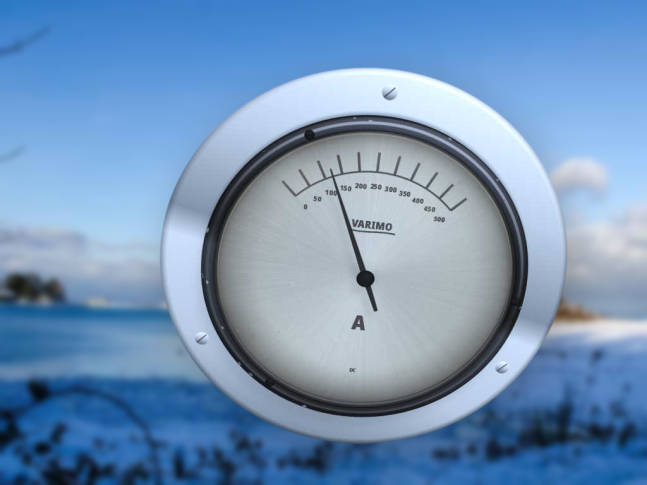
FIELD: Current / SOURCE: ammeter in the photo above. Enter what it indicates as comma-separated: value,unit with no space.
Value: 125,A
